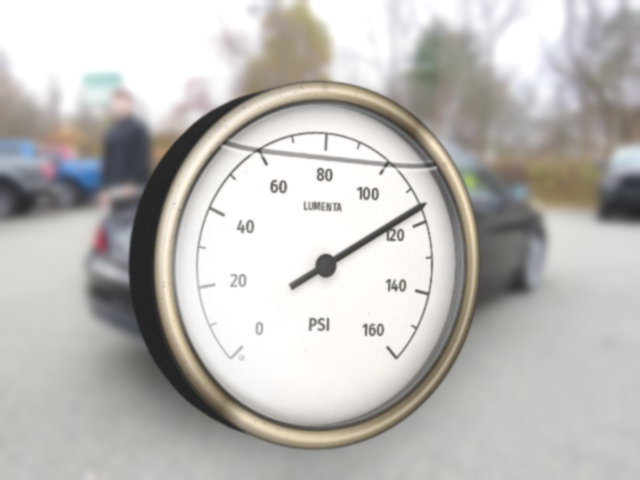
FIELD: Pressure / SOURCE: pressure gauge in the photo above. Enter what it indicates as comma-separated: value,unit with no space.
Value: 115,psi
